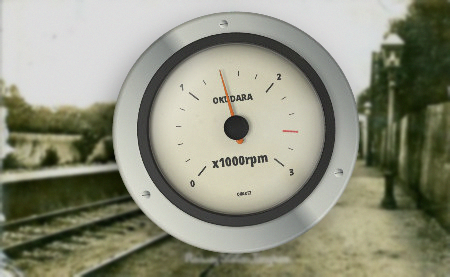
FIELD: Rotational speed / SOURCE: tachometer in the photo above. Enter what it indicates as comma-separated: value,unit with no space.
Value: 1400,rpm
